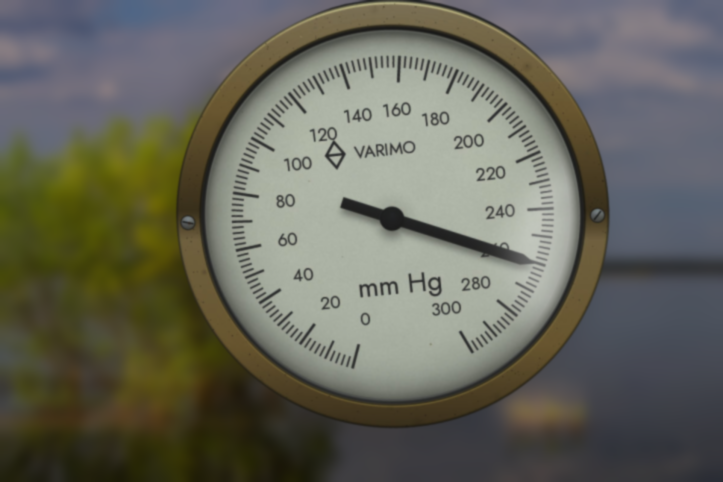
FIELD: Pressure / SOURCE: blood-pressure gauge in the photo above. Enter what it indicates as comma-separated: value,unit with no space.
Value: 260,mmHg
